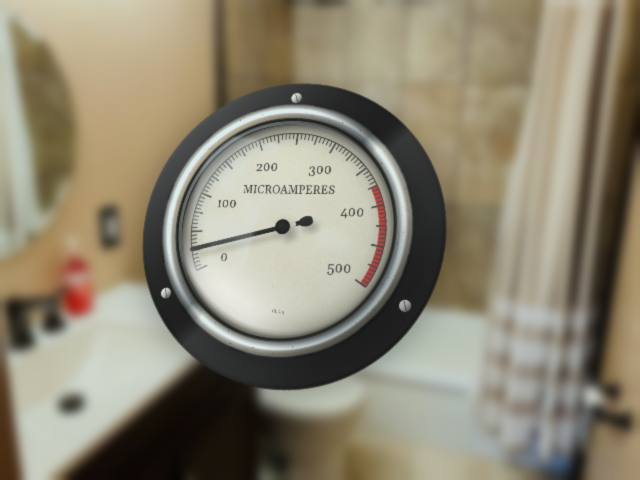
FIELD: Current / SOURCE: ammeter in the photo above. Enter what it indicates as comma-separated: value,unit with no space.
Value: 25,µA
